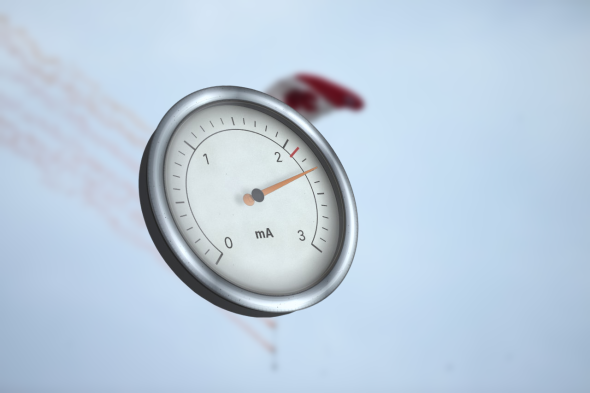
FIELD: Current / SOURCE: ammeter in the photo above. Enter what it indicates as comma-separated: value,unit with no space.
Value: 2.3,mA
